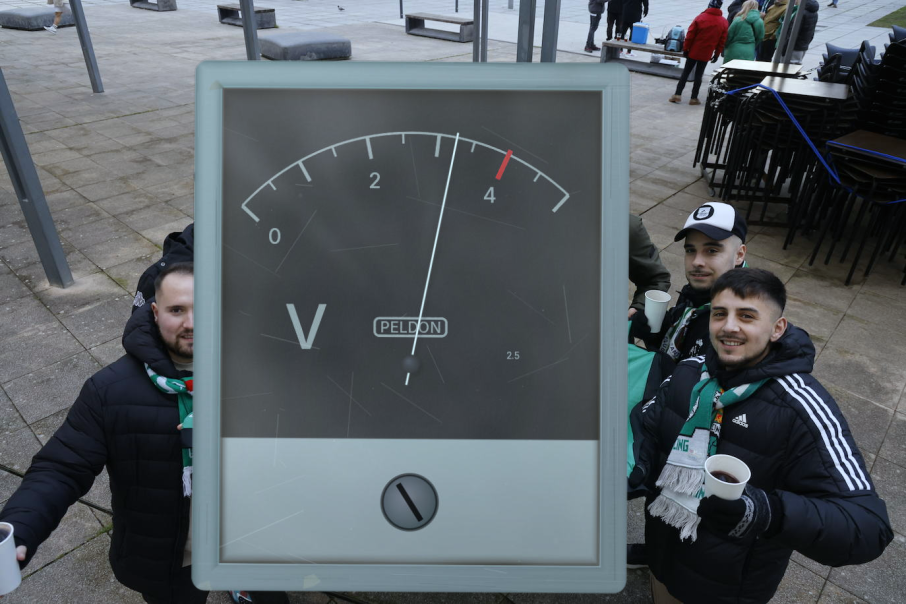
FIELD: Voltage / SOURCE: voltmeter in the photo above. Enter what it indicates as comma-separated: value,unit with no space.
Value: 3.25,V
